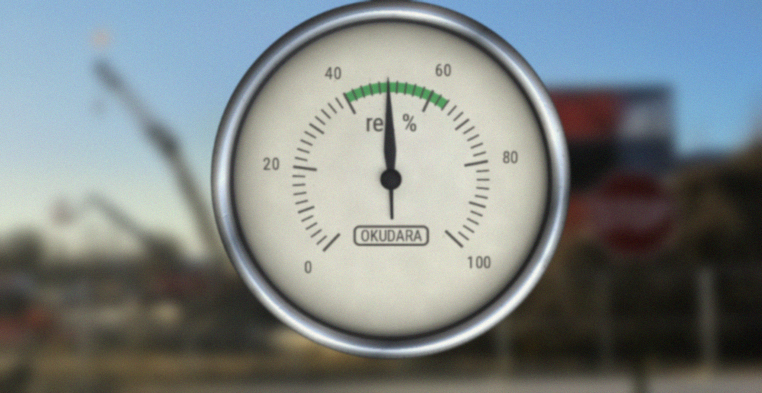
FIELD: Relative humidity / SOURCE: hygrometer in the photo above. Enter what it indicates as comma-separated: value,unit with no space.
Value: 50,%
